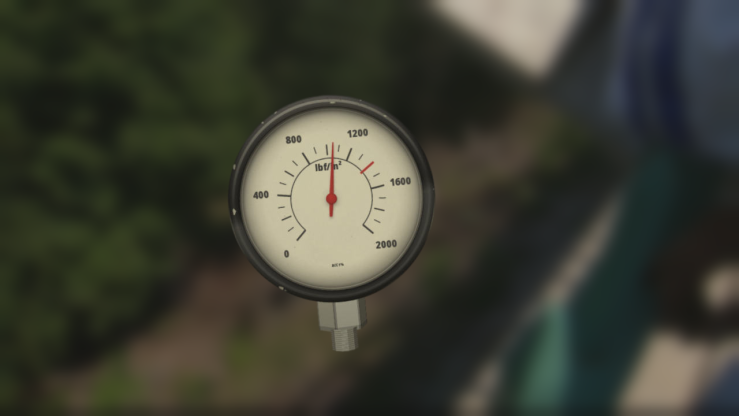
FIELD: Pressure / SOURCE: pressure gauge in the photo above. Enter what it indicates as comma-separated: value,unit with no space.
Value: 1050,psi
